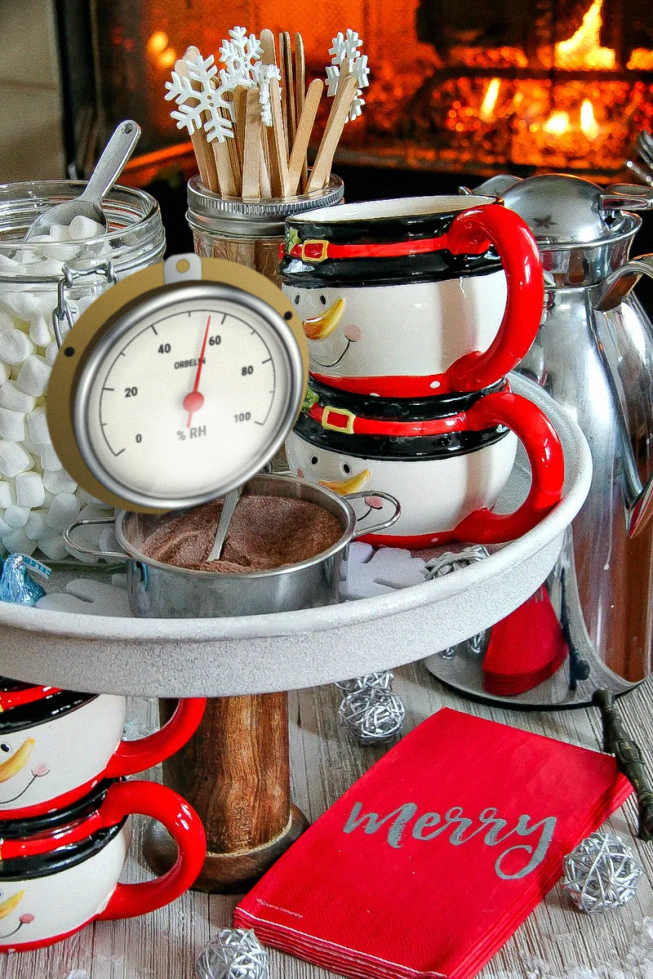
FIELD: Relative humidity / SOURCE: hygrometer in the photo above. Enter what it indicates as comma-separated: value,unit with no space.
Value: 55,%
